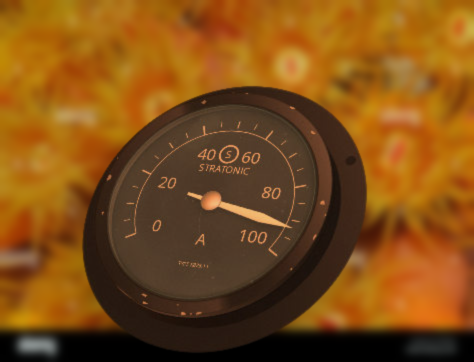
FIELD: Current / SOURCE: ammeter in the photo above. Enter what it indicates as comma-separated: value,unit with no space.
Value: 92.5,A
